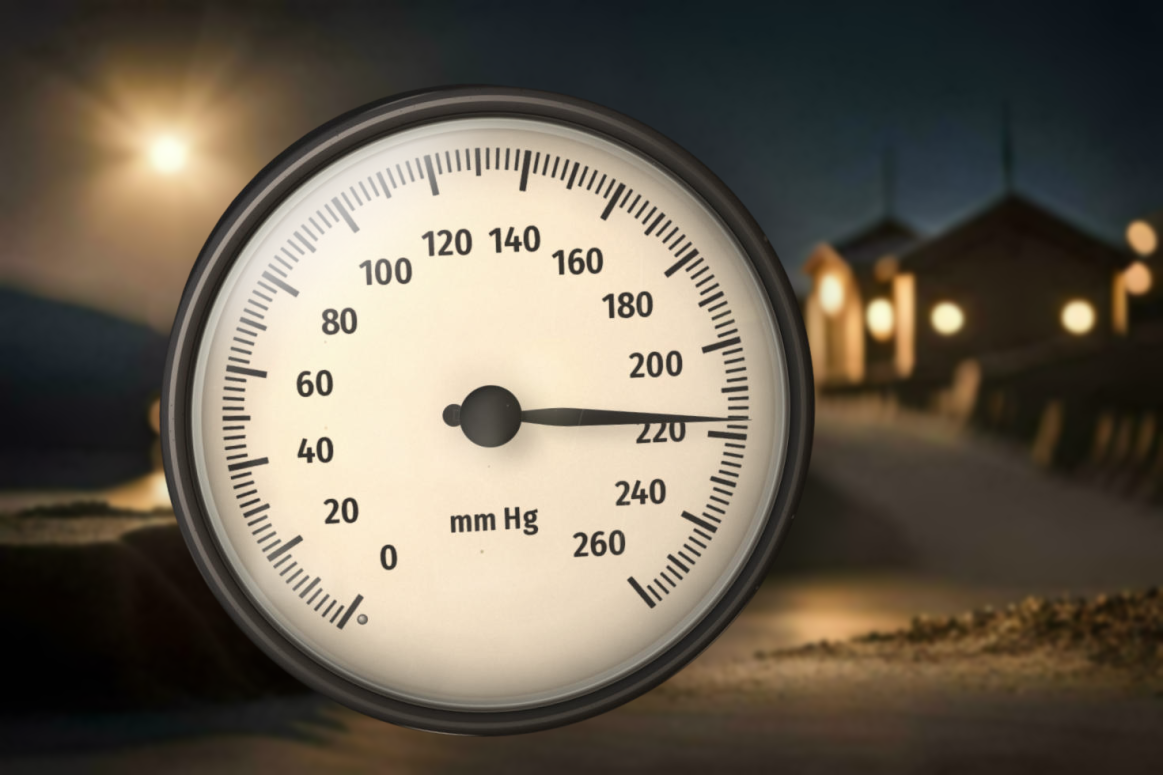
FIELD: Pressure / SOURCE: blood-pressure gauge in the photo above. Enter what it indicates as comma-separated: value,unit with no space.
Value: 216,mmHg
